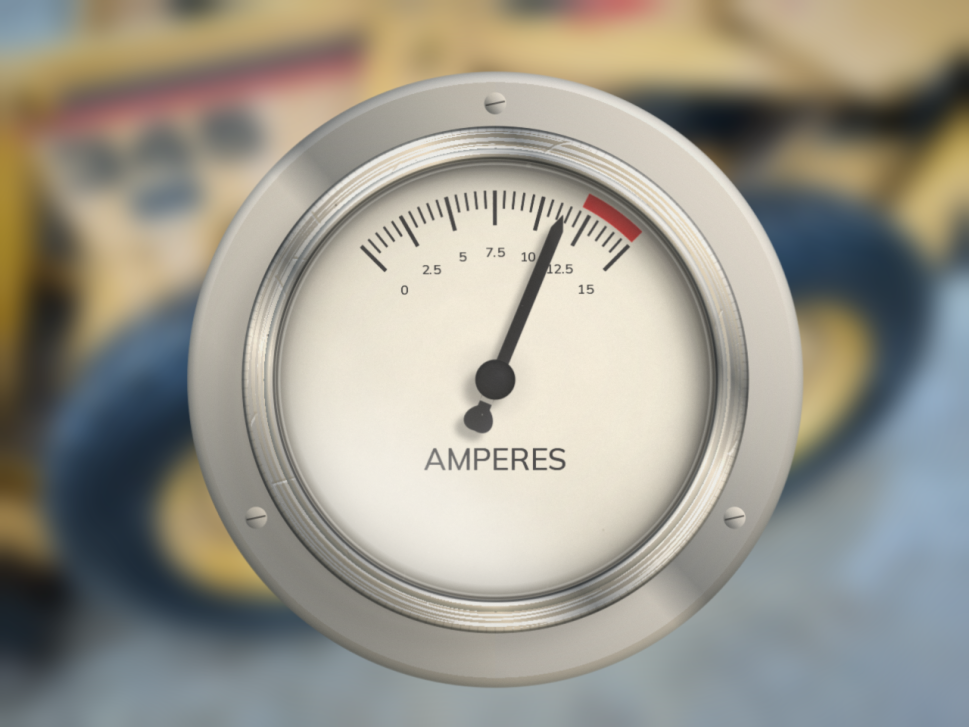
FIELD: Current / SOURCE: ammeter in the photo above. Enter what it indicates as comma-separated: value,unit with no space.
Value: 11.25,A
